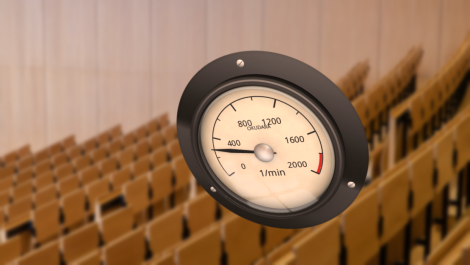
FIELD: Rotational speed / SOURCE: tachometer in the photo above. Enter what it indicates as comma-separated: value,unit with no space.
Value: 300,rpm
